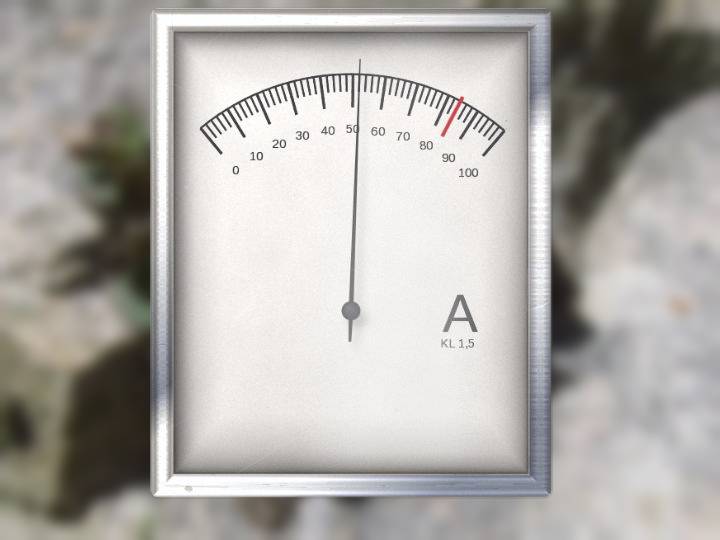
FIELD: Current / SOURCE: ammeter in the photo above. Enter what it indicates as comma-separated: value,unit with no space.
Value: 52,A
